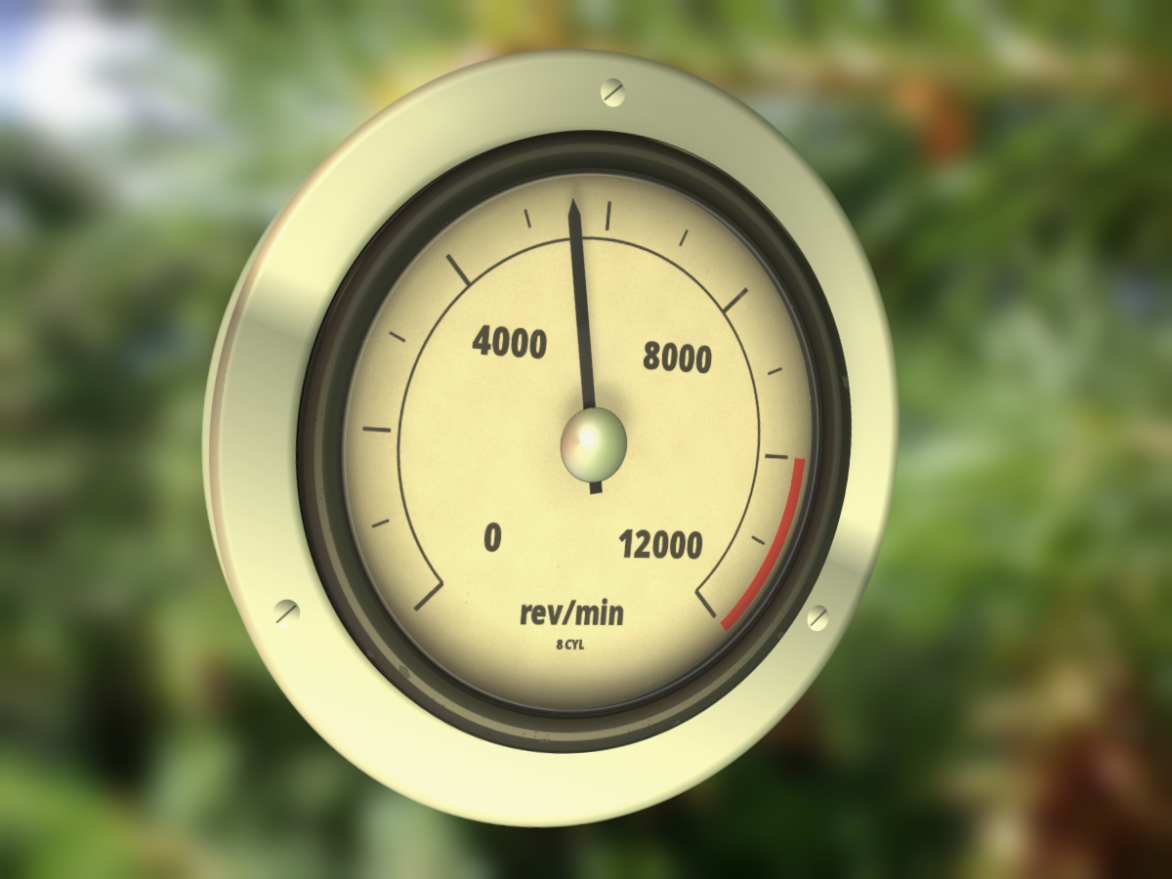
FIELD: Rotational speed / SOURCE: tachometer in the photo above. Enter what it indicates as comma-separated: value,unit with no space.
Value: 5500,rpm
